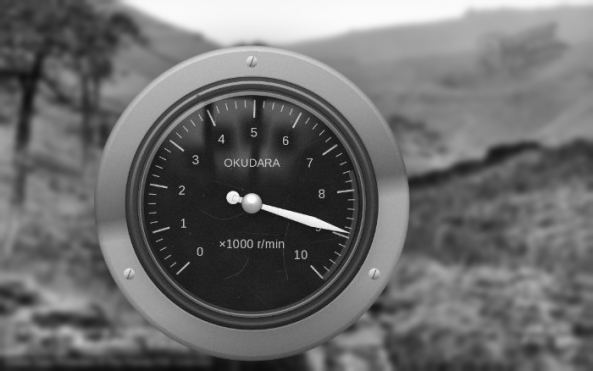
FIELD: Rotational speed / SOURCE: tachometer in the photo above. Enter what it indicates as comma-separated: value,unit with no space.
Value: 8900,rpm
